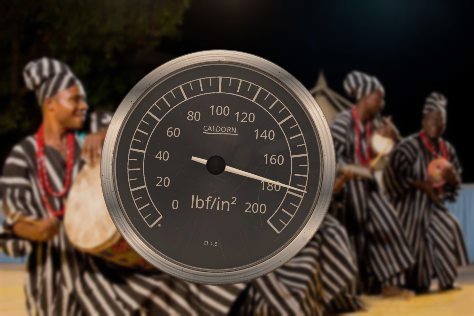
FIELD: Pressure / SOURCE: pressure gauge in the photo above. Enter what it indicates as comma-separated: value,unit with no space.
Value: 177.5,psi
